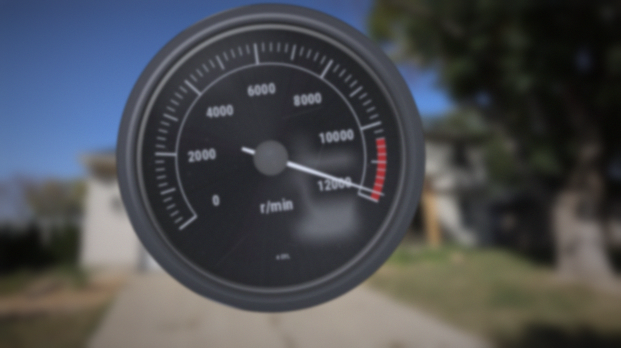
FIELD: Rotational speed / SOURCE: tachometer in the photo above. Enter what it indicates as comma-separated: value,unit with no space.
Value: 11800,rpm
